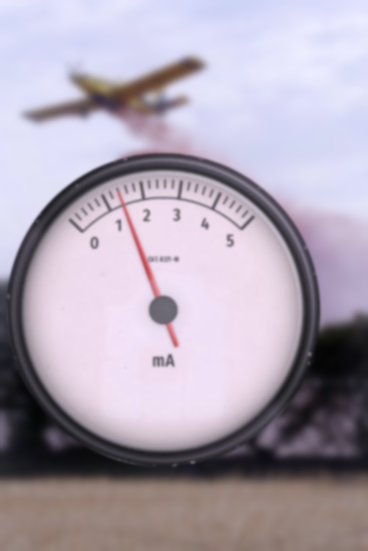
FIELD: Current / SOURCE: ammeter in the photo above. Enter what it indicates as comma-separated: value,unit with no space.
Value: 1.4,mA
